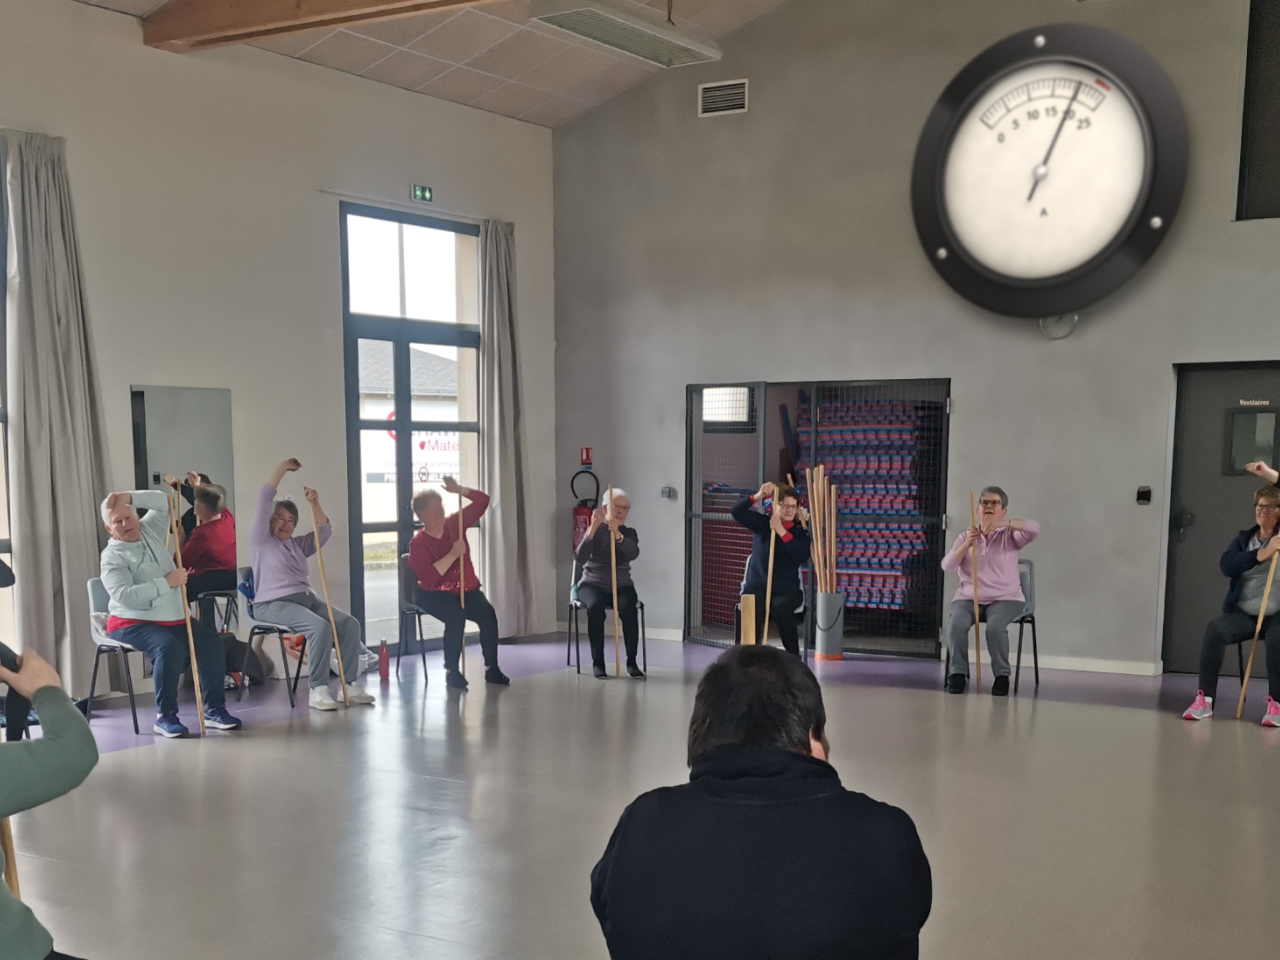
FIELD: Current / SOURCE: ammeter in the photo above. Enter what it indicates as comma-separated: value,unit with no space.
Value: 20,A
